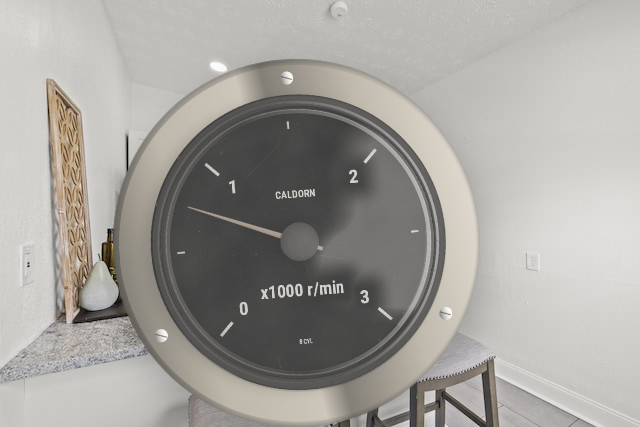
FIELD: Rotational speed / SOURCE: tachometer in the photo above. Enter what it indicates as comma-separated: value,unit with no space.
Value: 750,rpm
